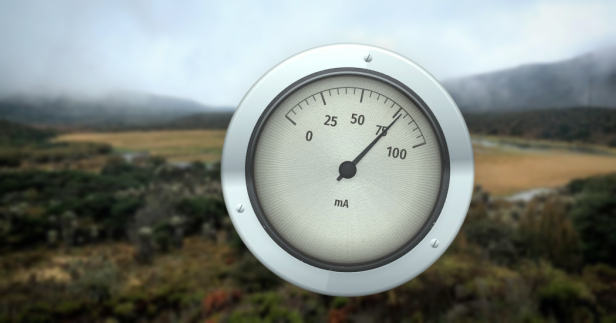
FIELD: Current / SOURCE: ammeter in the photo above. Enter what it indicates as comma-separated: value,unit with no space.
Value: 77.5,mA
